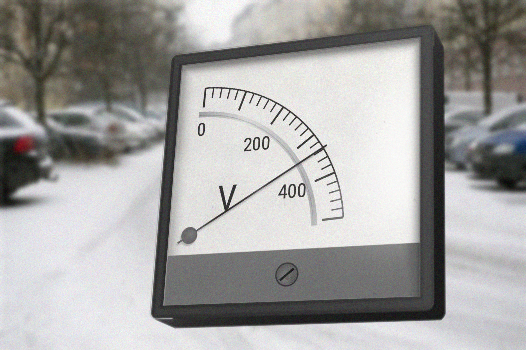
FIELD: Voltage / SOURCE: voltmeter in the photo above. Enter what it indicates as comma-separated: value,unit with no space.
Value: 340,V
